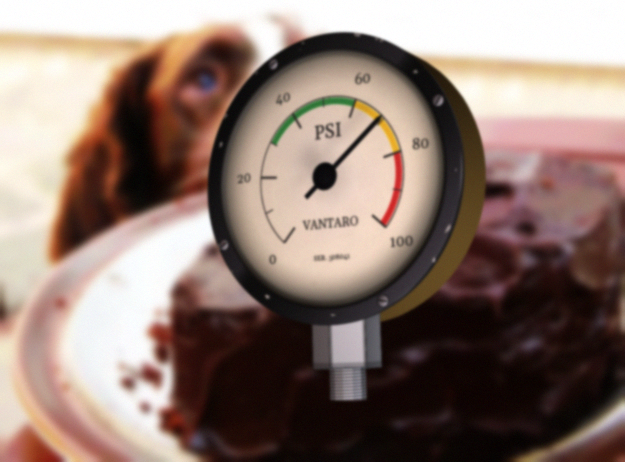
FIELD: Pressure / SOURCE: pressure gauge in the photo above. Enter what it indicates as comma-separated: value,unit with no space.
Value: 70,psi
